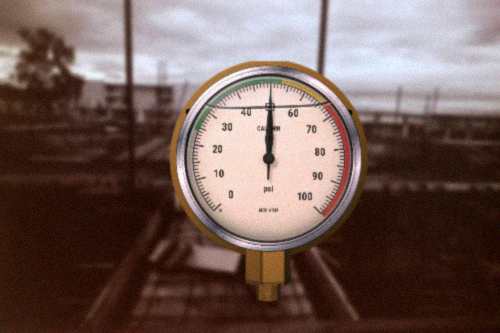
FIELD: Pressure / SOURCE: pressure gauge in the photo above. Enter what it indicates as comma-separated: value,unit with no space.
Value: 50,psi
